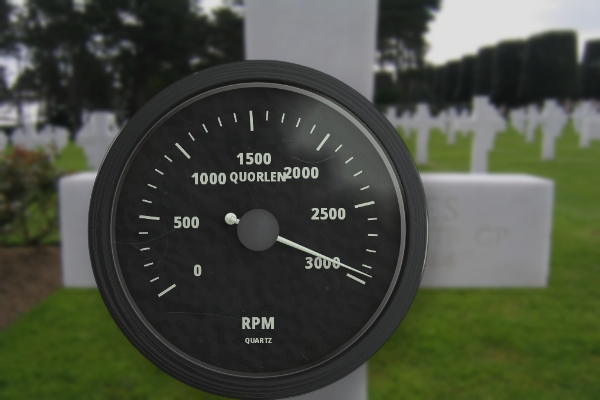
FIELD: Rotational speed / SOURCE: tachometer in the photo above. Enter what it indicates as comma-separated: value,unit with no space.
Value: 2950,rpm
